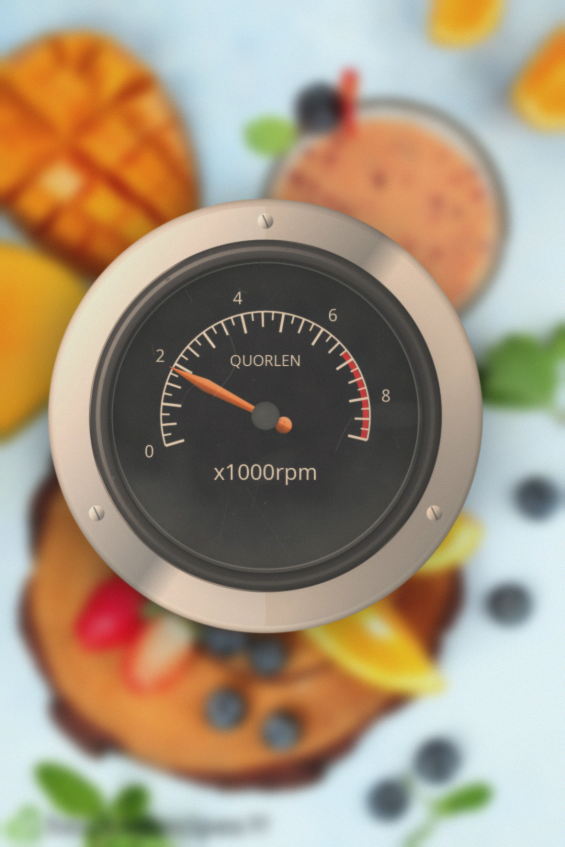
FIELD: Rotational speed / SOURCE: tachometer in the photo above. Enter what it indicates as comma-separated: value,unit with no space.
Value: 1875,rpm
